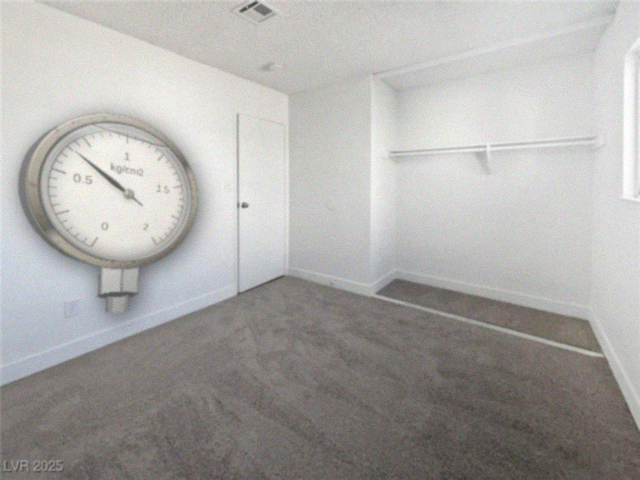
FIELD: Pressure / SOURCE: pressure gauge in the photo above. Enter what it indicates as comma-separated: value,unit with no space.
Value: 0.65,kg/cm²
